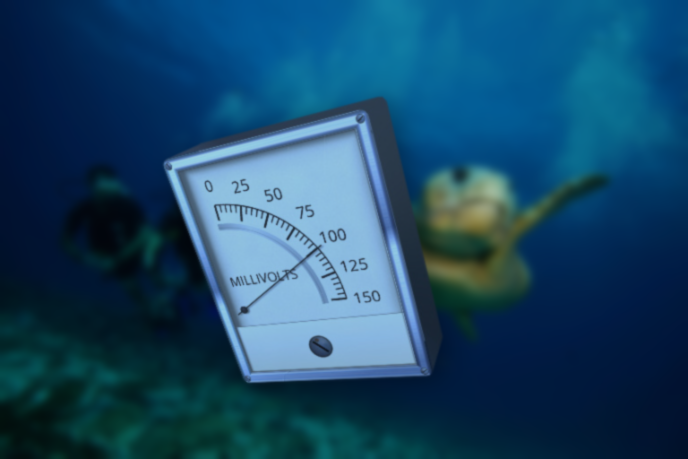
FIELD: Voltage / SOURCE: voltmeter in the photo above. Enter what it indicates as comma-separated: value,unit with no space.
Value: 100,mV
